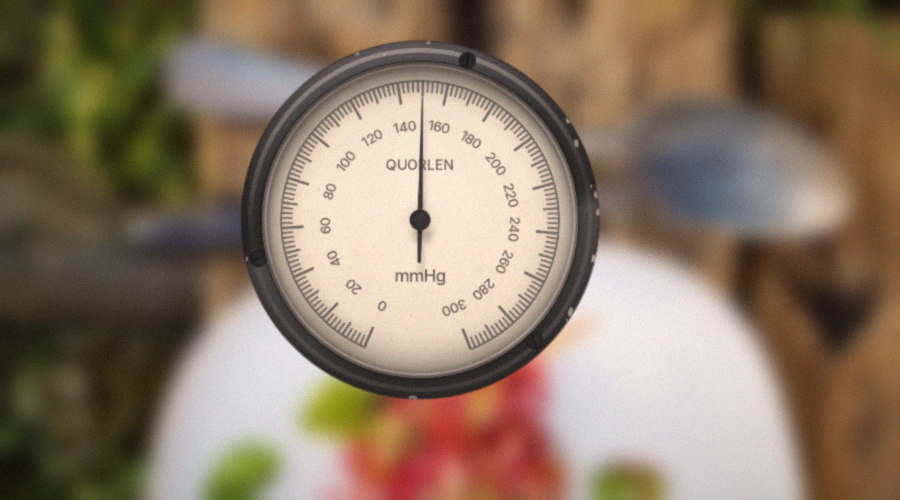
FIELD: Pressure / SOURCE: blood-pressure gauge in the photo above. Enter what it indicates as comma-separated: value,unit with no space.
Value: 150,mmHg
